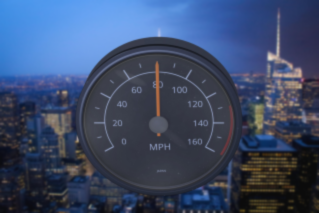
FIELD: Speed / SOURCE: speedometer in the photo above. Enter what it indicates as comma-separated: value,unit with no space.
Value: 80,mph
